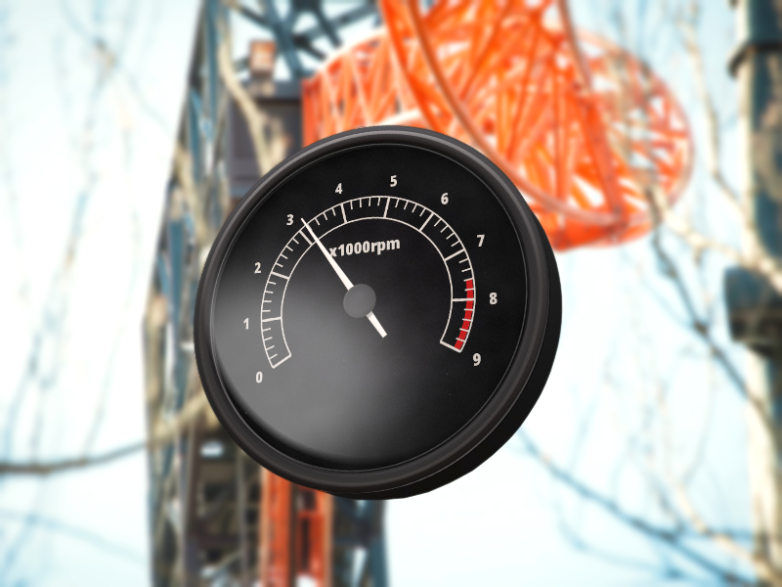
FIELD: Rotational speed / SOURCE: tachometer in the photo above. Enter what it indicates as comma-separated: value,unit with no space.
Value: 3200,rpm
